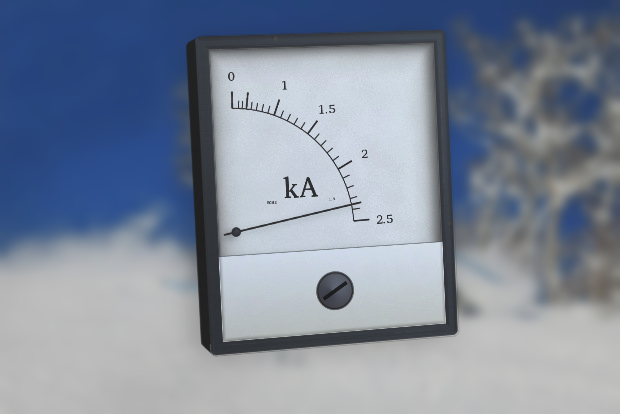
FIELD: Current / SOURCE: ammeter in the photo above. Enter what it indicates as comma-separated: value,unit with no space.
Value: 2.35,kA
